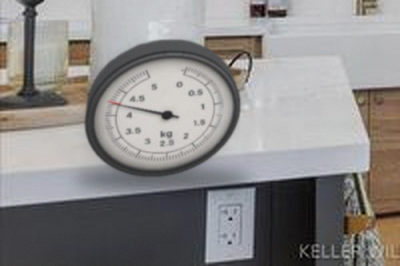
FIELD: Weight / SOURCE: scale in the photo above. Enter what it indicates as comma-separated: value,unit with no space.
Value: 4.25,kg
